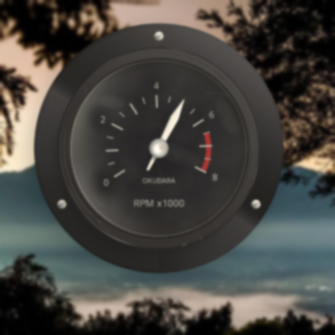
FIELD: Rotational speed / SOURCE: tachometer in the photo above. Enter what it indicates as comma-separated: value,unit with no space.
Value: 5000,rpm
